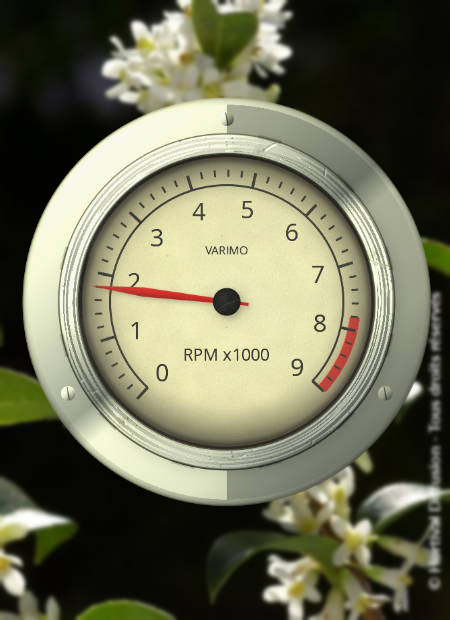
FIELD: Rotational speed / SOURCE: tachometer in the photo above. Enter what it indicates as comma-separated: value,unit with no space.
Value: 1800,rpm
